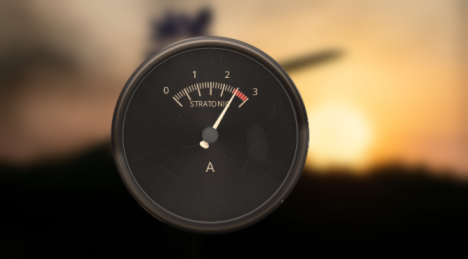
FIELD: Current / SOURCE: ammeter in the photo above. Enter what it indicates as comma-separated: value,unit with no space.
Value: 2.5,A
